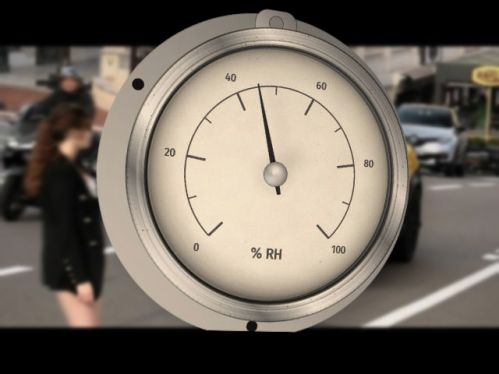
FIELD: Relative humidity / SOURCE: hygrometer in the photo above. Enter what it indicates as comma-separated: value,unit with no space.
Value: 45,%
